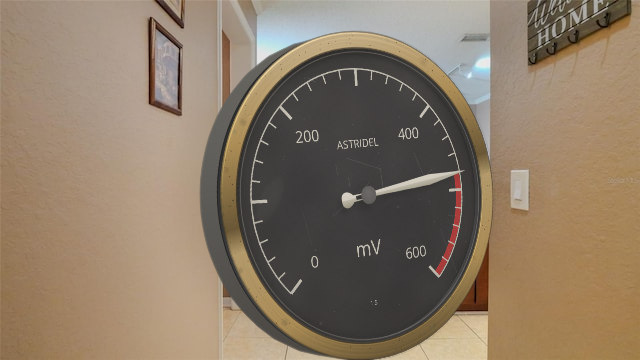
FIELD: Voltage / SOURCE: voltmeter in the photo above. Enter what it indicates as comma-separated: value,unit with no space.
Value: 480,mV
